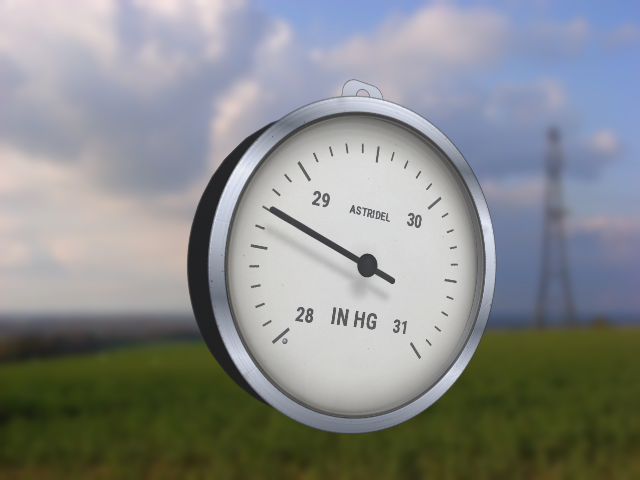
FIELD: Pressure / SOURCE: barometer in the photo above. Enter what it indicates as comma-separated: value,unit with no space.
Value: 28.7,inHg
